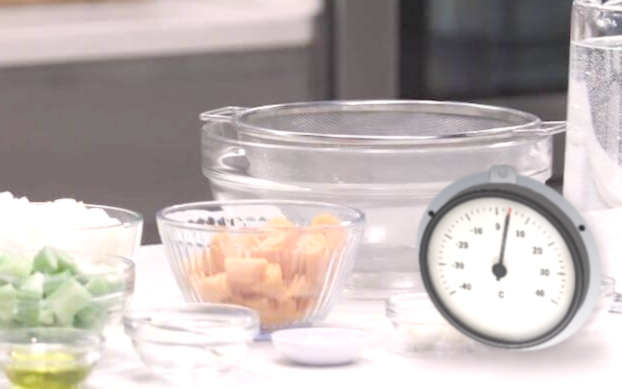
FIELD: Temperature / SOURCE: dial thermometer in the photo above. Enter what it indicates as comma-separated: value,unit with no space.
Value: 4,°C
